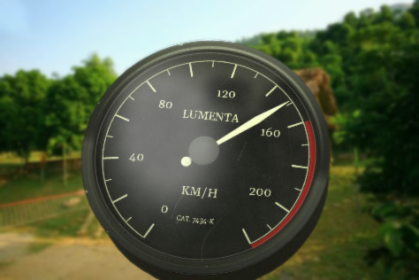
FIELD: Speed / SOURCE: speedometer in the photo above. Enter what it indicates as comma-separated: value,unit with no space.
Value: 150,km/h
